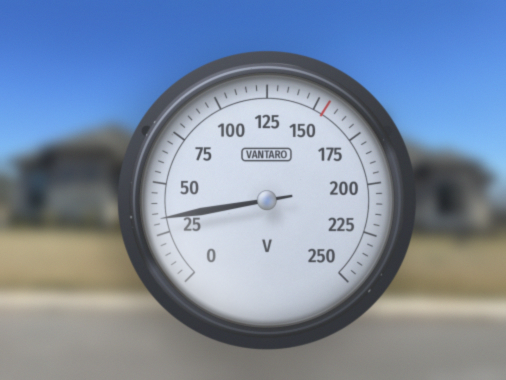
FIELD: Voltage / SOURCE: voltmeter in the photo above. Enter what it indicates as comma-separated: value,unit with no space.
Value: 32.5,V
